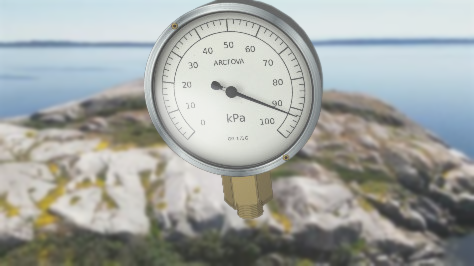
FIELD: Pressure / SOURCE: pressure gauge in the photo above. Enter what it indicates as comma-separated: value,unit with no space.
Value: 92,kPa
